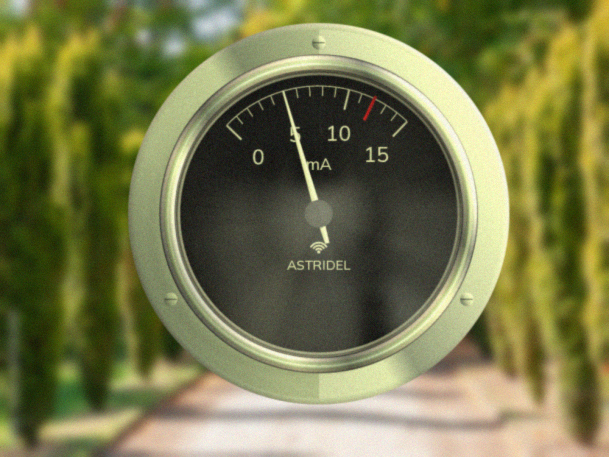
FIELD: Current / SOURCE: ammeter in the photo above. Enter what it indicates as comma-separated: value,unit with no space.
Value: 5,mA
